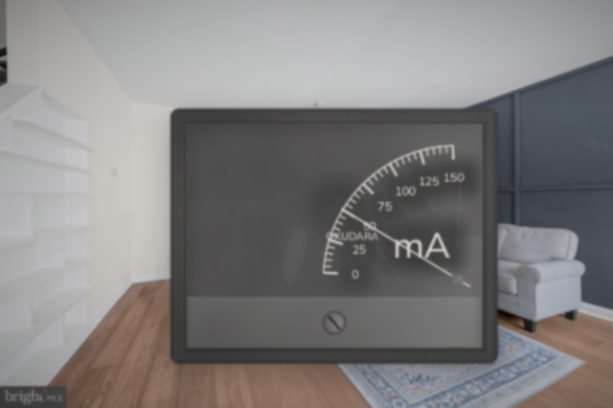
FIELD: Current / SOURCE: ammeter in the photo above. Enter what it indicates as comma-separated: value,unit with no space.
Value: 50,mA
